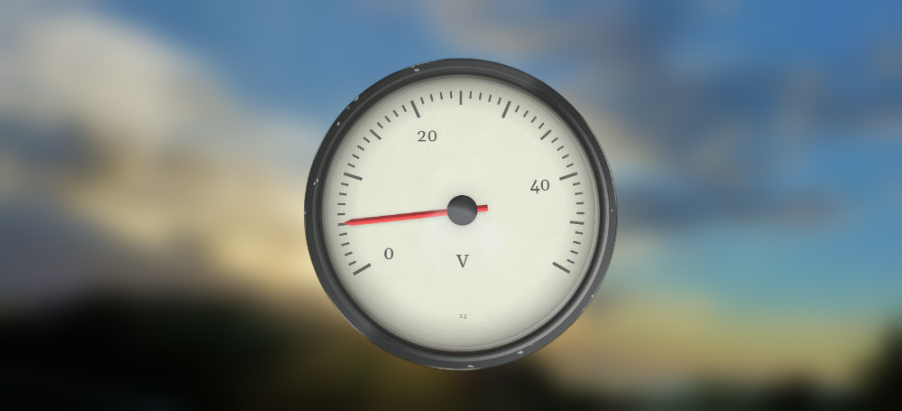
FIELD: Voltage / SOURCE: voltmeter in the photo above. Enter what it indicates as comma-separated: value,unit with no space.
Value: 5,V
